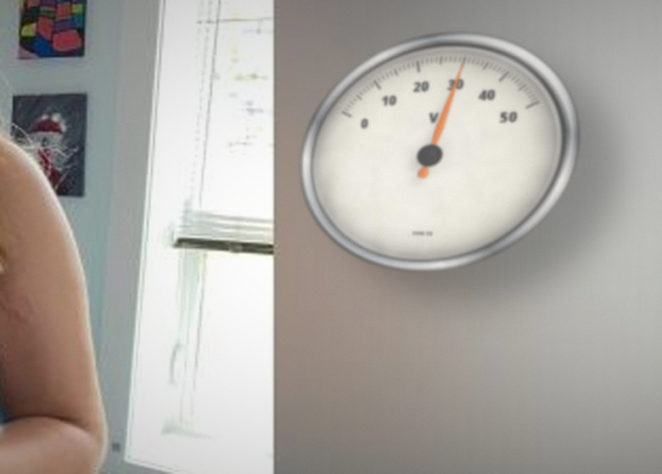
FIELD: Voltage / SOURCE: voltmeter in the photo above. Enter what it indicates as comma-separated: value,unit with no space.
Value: 30,V
